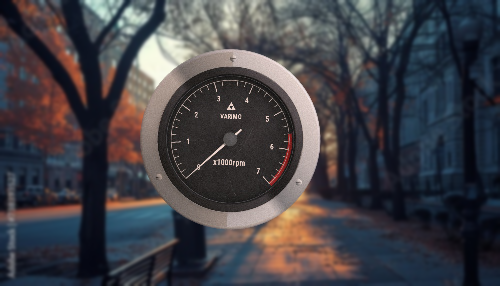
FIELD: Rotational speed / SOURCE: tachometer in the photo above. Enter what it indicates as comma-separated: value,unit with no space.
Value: 0,rpm
